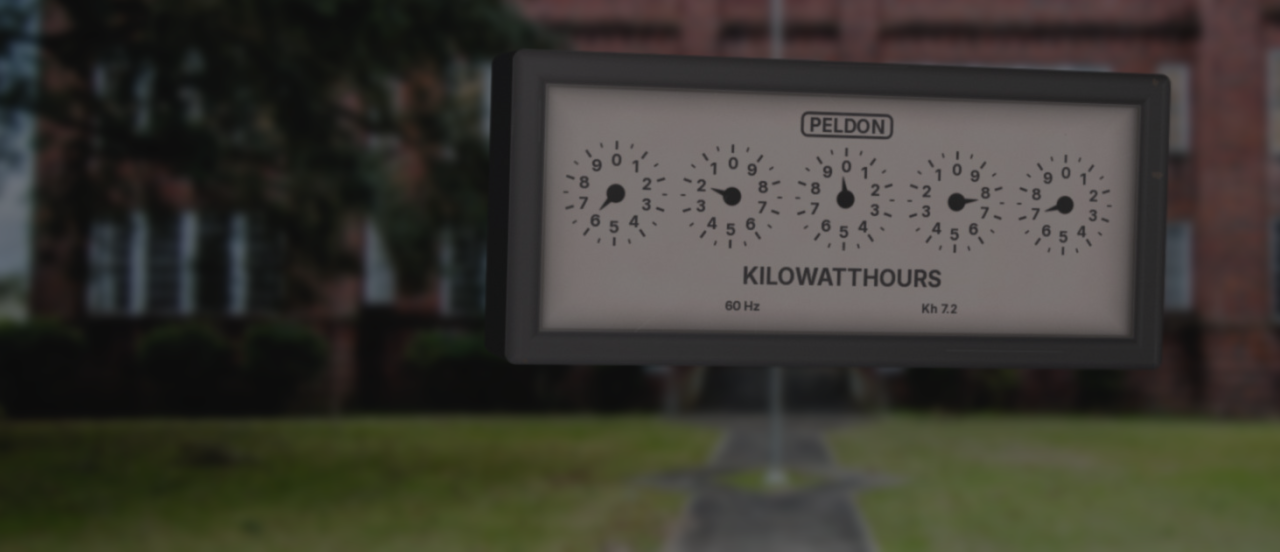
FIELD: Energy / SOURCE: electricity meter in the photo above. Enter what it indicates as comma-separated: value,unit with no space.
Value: 61977,kWh
